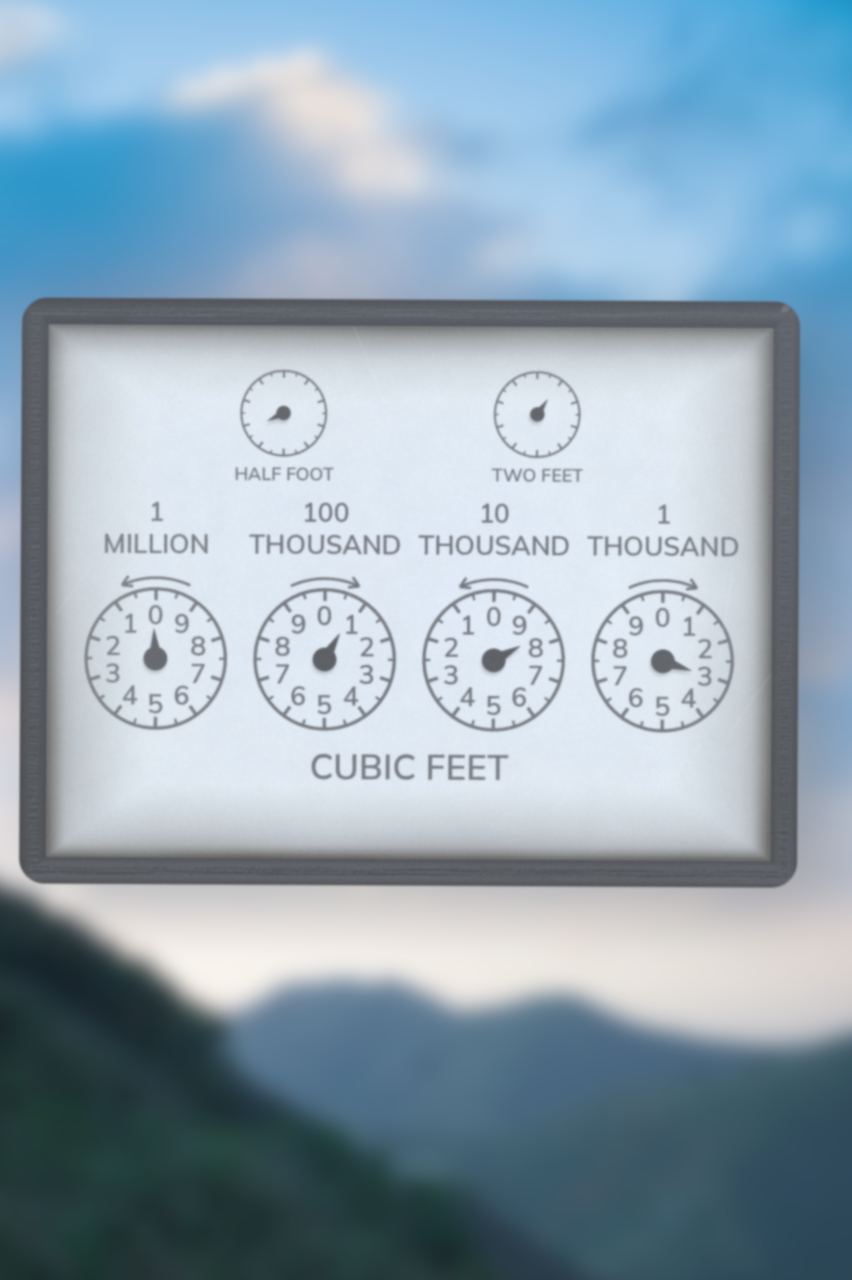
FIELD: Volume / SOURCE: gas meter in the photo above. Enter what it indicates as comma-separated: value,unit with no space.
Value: 8300,ft³
